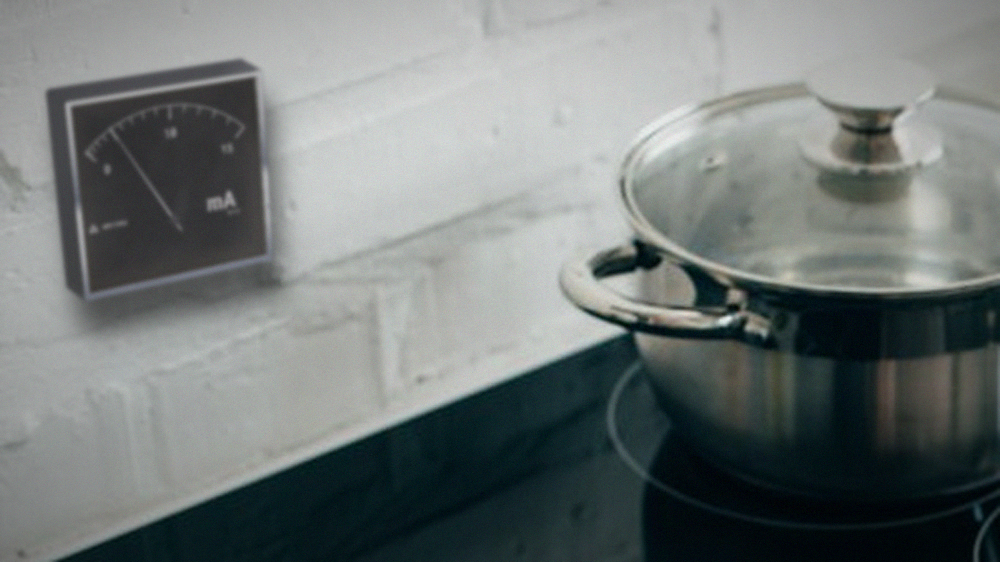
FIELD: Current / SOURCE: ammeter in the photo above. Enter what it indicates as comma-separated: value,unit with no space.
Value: 5,mA
